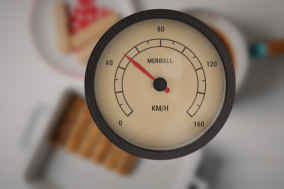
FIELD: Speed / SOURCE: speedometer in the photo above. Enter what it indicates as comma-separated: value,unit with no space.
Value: 50,km/h
